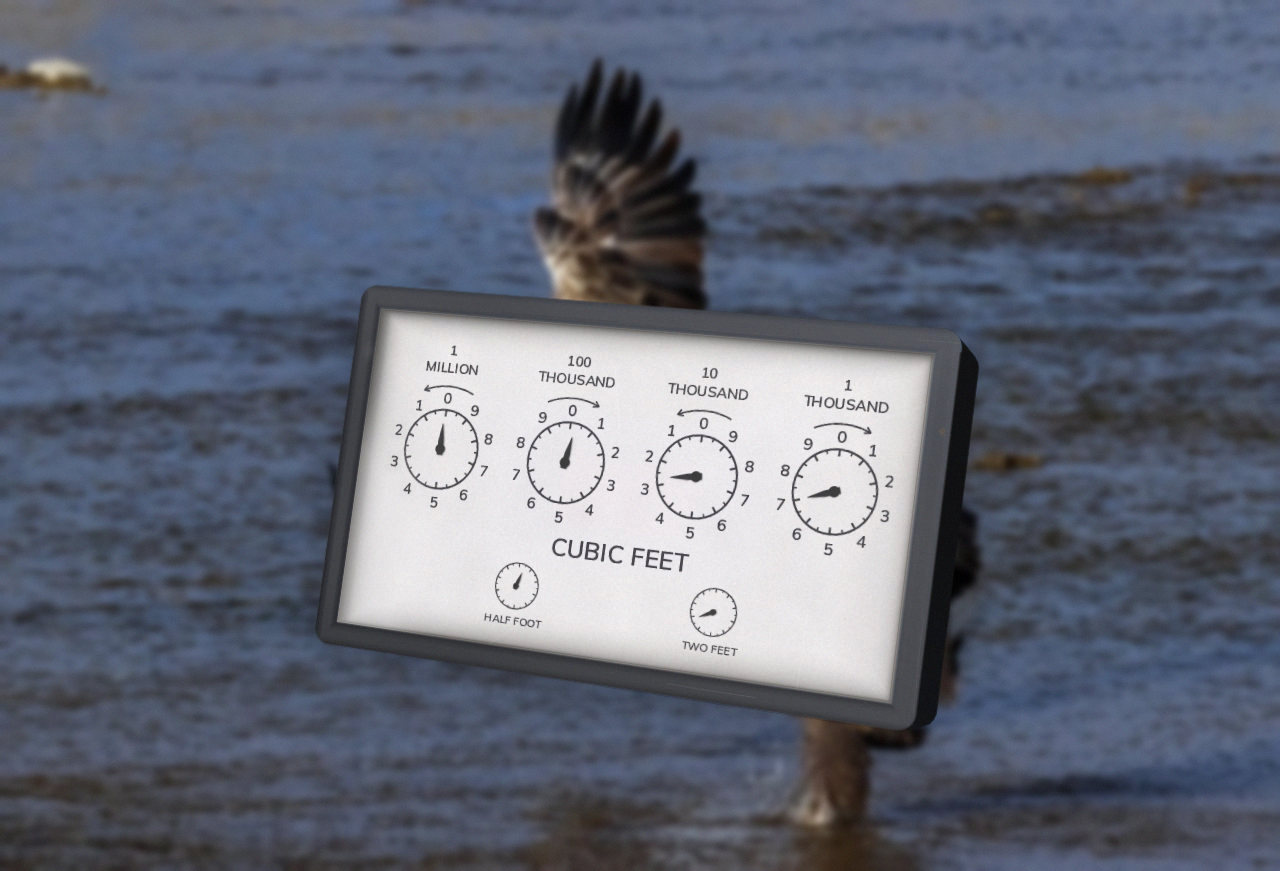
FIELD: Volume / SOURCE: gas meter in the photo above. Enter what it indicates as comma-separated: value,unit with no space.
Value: 2700,ft³
